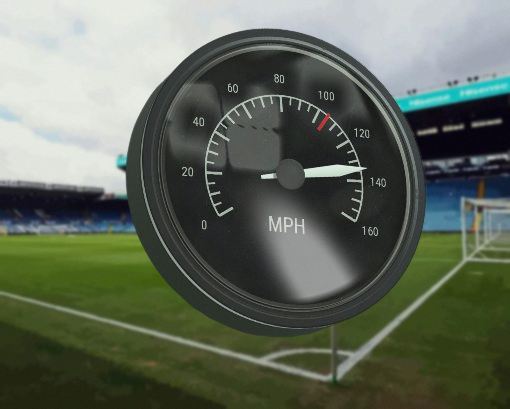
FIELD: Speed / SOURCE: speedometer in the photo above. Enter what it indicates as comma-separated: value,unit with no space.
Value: 135,mph
